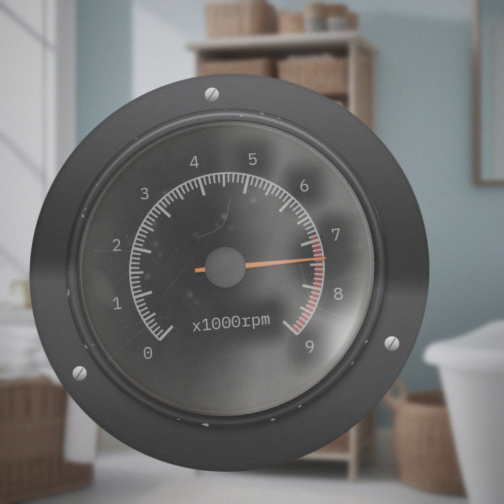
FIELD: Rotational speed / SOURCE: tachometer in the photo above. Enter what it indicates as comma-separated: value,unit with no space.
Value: 7400,rpm
